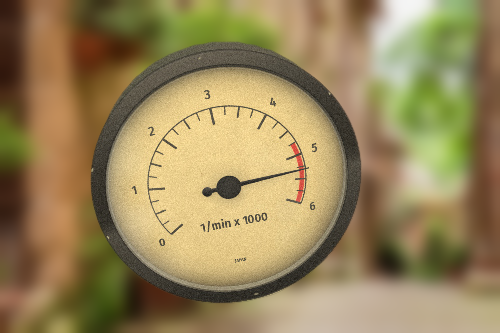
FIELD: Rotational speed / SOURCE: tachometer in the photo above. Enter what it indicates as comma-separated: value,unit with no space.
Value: 5250,rpm
